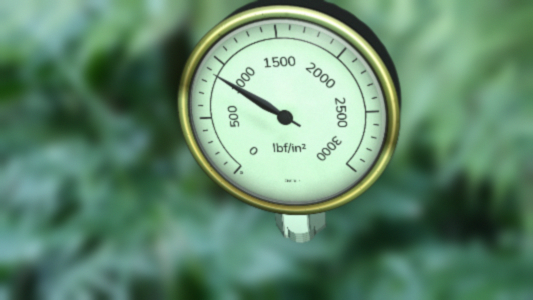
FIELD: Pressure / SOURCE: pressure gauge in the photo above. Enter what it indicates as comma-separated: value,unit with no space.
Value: 900,psi
